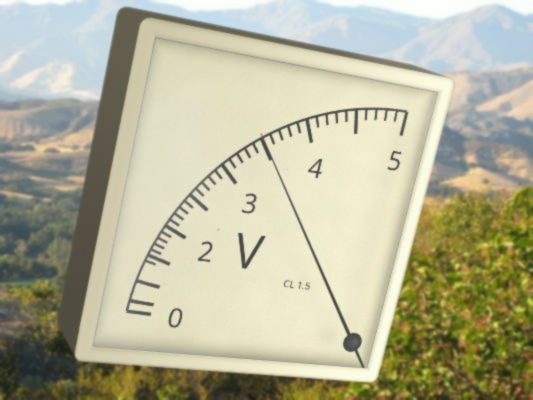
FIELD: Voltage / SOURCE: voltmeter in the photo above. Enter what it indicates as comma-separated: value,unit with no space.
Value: 3.5,V
